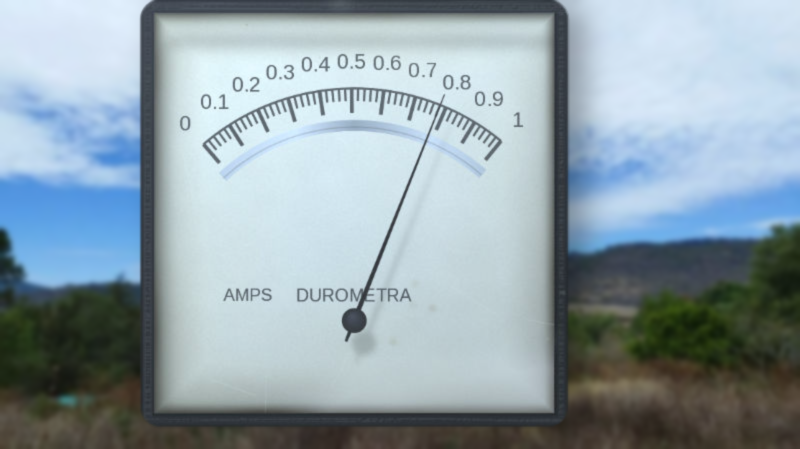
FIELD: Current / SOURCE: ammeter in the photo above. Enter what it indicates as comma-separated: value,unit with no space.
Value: 0.78,A
